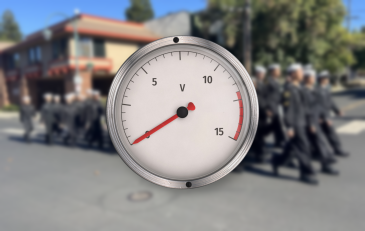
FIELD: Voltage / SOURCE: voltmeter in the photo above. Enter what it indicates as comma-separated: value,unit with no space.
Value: 0,V
